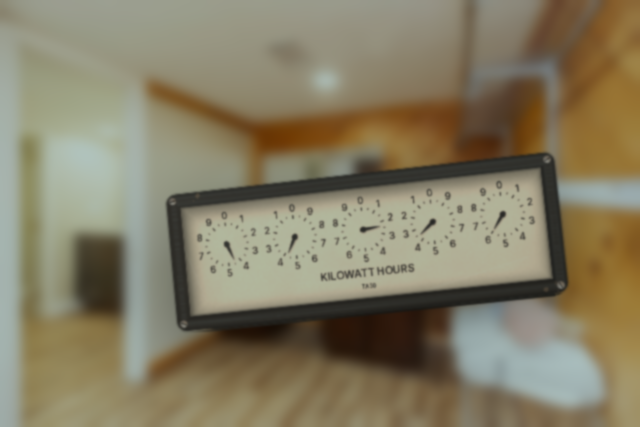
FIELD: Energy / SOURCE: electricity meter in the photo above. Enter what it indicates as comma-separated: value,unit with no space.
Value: 44236,kWh
